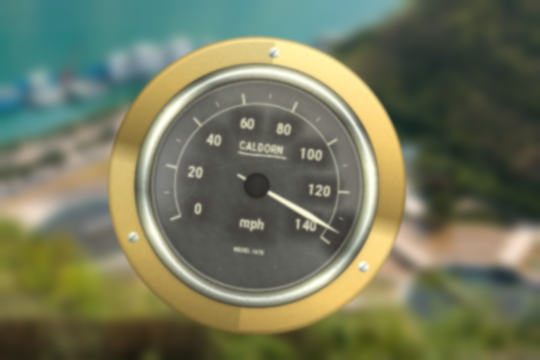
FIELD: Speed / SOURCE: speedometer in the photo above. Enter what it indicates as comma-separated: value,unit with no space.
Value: 135,mph
